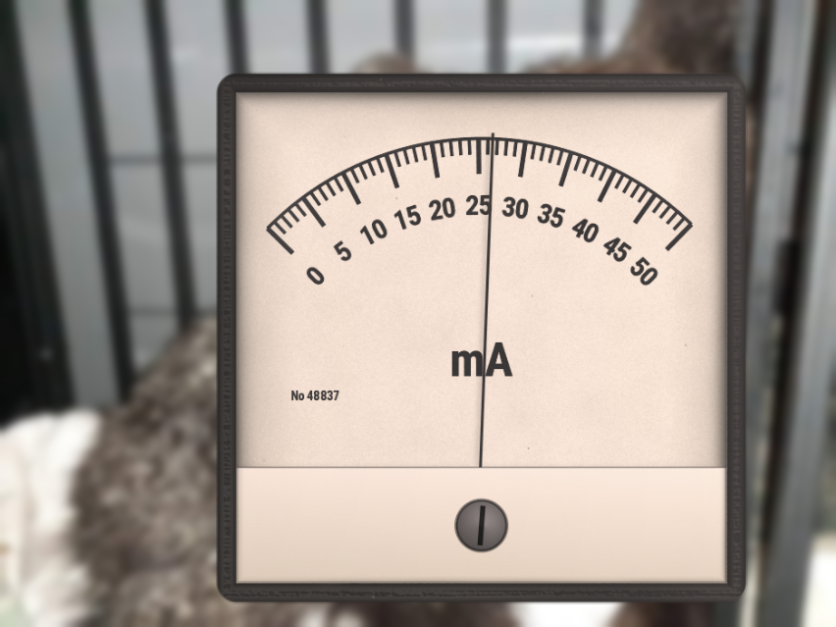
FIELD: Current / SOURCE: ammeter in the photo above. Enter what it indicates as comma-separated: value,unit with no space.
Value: 26.5,mA
